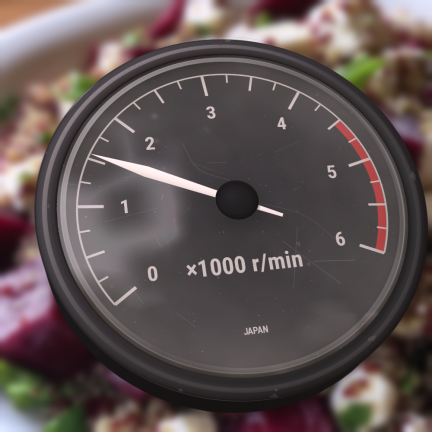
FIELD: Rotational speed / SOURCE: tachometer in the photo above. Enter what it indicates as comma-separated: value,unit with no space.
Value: 1500,rpm
